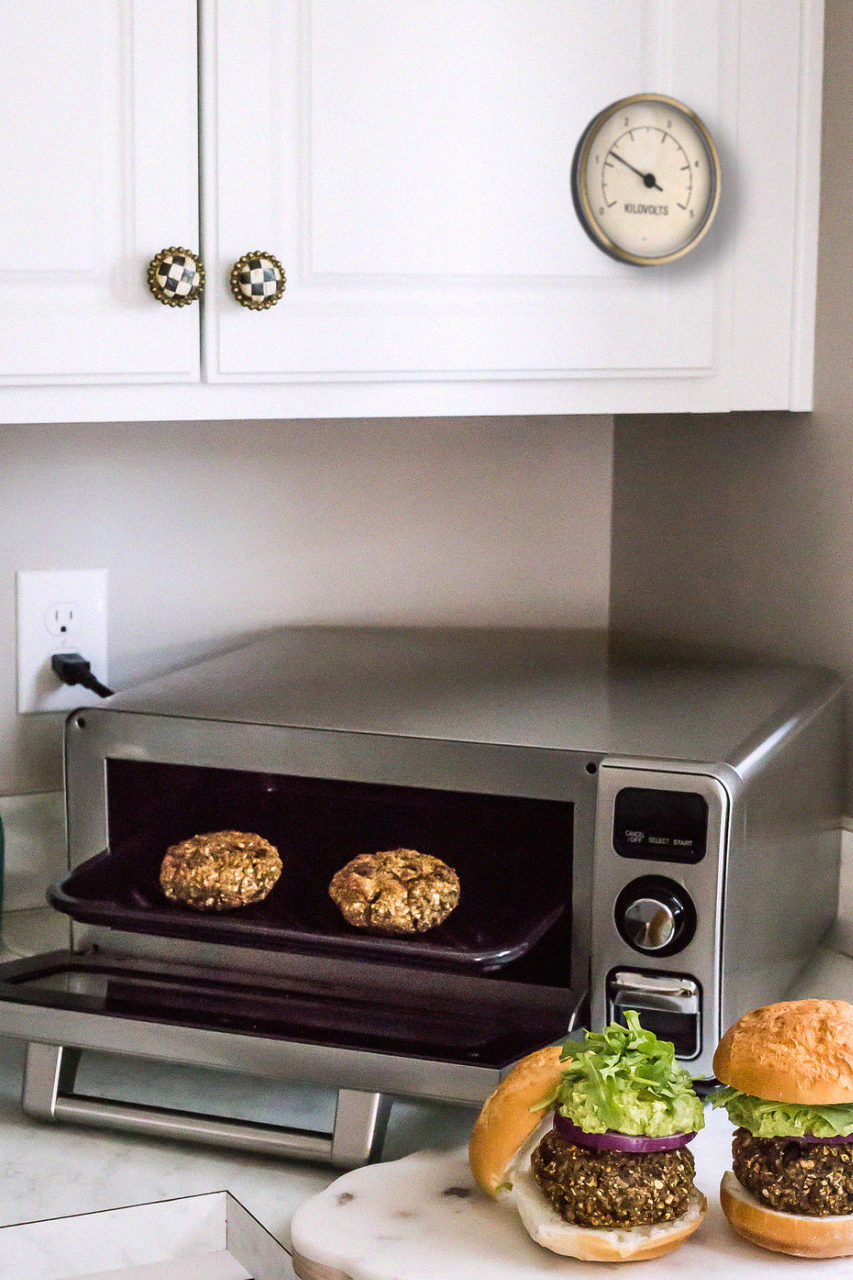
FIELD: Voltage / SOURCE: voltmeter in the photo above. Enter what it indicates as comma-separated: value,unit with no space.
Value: 1.25,kV
